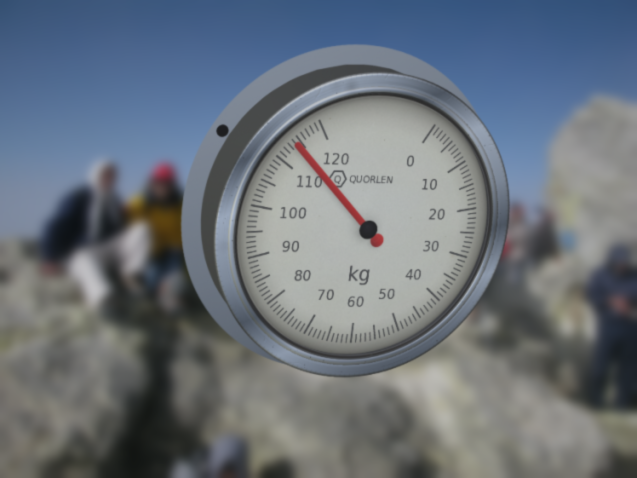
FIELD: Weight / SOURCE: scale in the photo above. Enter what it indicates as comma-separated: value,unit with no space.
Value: 114,kg
